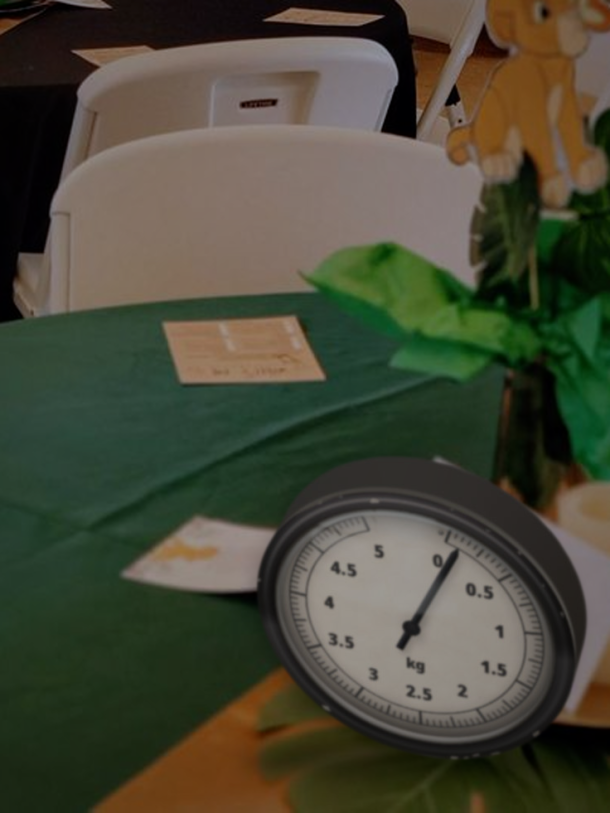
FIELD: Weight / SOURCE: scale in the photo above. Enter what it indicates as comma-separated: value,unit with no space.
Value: 0.1,kg
